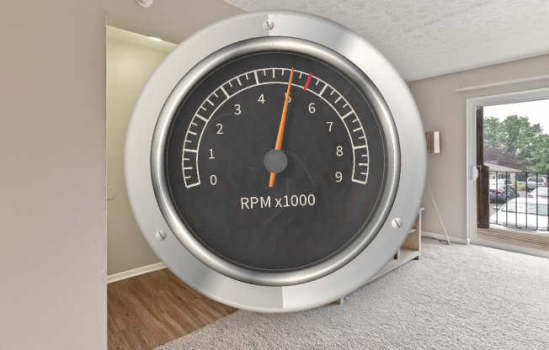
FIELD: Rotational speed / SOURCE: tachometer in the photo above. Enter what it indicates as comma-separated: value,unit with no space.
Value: 5000,rpm
